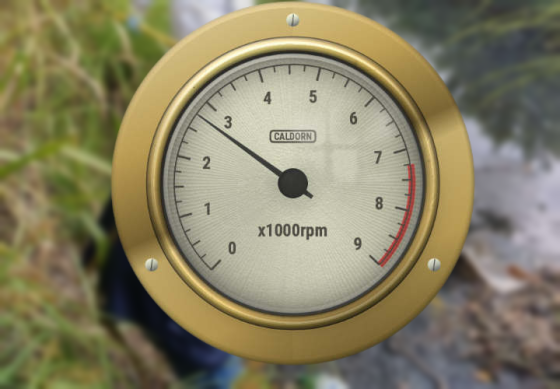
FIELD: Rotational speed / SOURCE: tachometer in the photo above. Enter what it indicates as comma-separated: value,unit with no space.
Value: 2750,rpm
